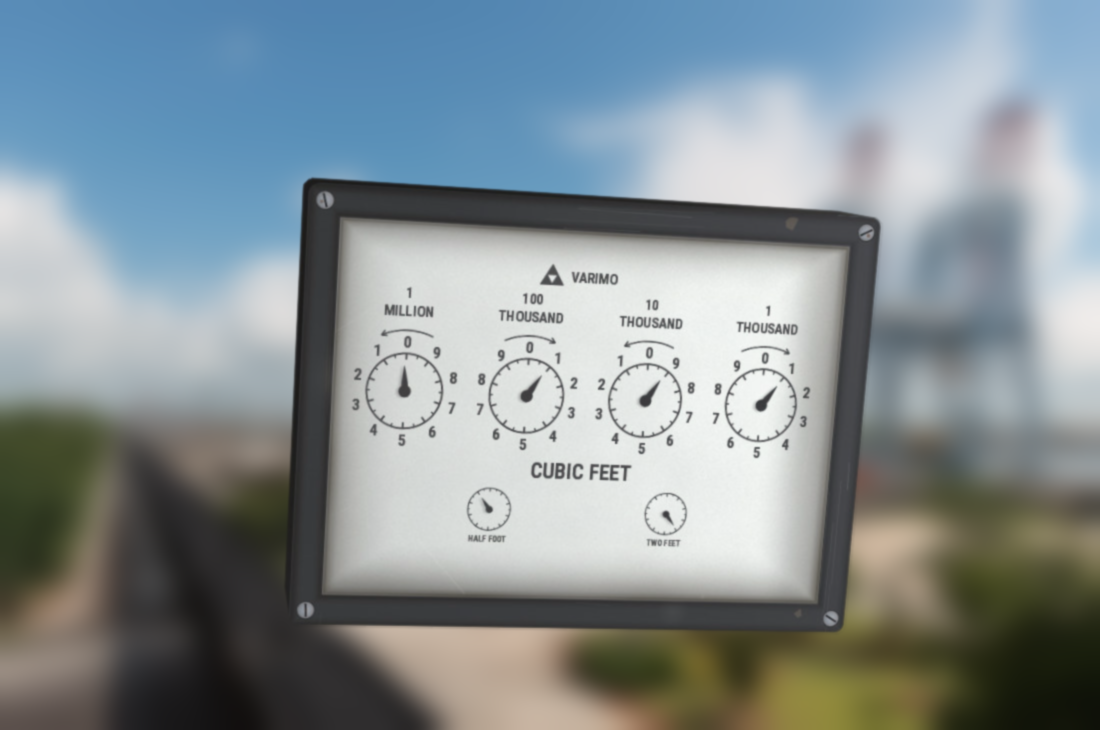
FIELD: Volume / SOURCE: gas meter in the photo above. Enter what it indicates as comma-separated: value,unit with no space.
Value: 9100,ft³
